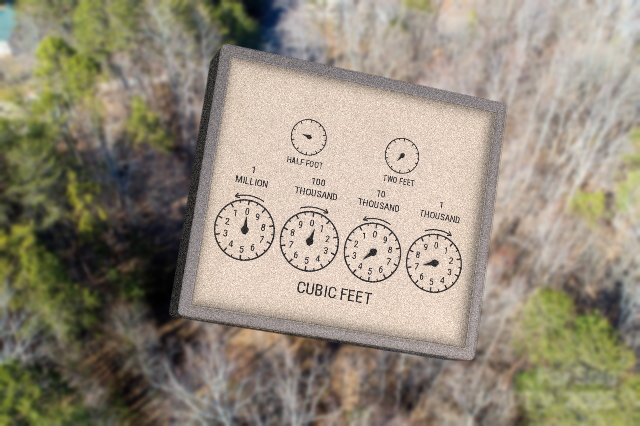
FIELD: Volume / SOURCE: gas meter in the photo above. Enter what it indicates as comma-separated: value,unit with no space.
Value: 3700,ft³
